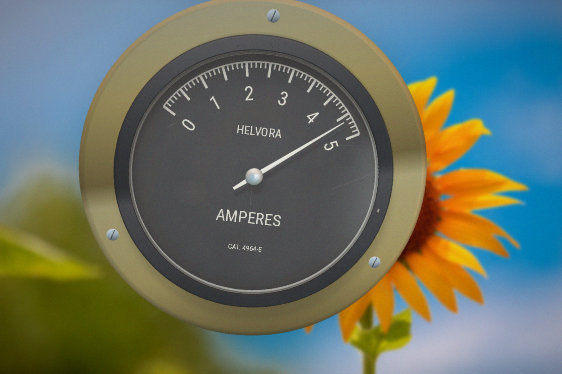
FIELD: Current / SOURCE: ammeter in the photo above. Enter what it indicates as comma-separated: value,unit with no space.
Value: 4.6,A
